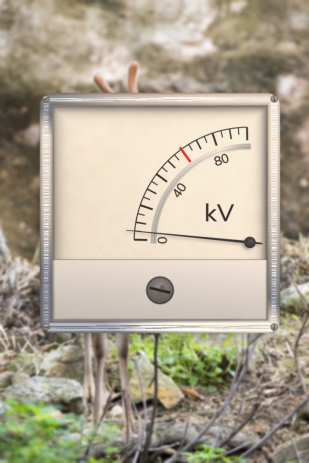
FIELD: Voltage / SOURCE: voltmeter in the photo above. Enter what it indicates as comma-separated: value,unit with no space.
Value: 5,kV
